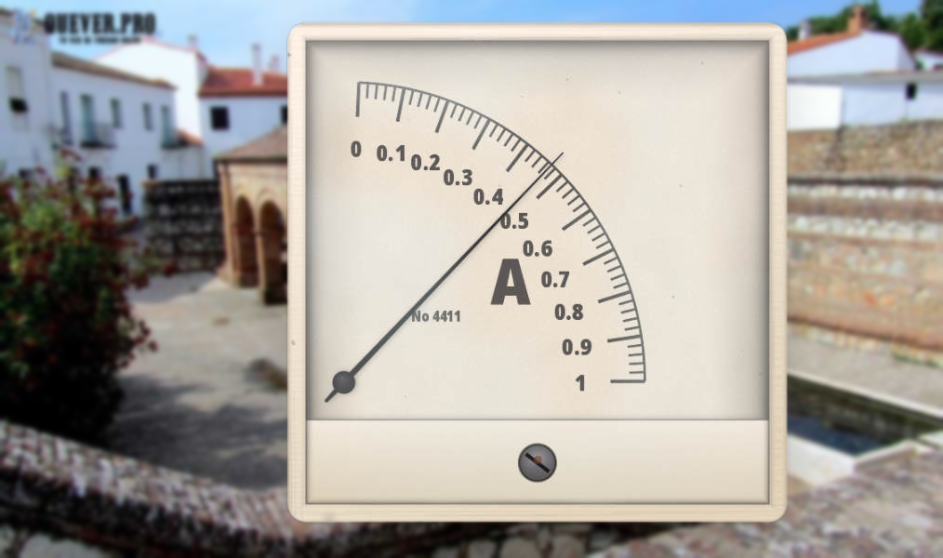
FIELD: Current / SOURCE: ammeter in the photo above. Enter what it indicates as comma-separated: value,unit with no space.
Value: 0.47,A
